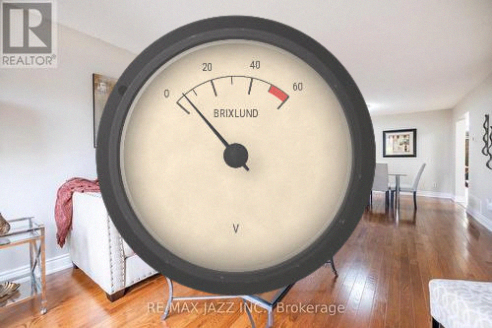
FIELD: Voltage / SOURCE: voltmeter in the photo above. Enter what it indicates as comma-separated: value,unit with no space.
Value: 5,V
